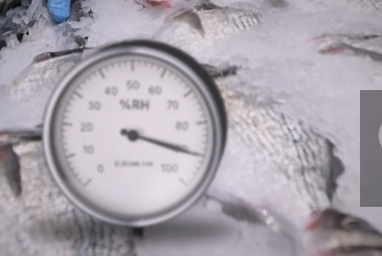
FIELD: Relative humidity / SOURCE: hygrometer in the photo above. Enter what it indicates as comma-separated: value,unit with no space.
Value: 90,%
